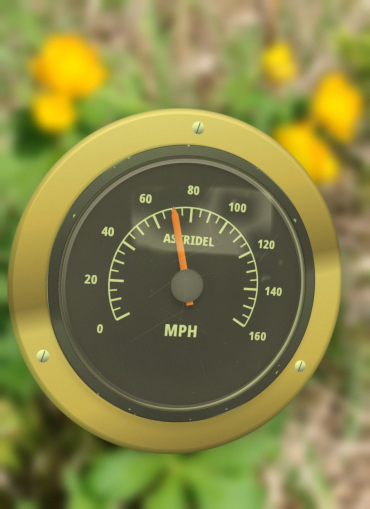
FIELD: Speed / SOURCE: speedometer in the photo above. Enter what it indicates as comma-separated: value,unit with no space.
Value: 70,mph
